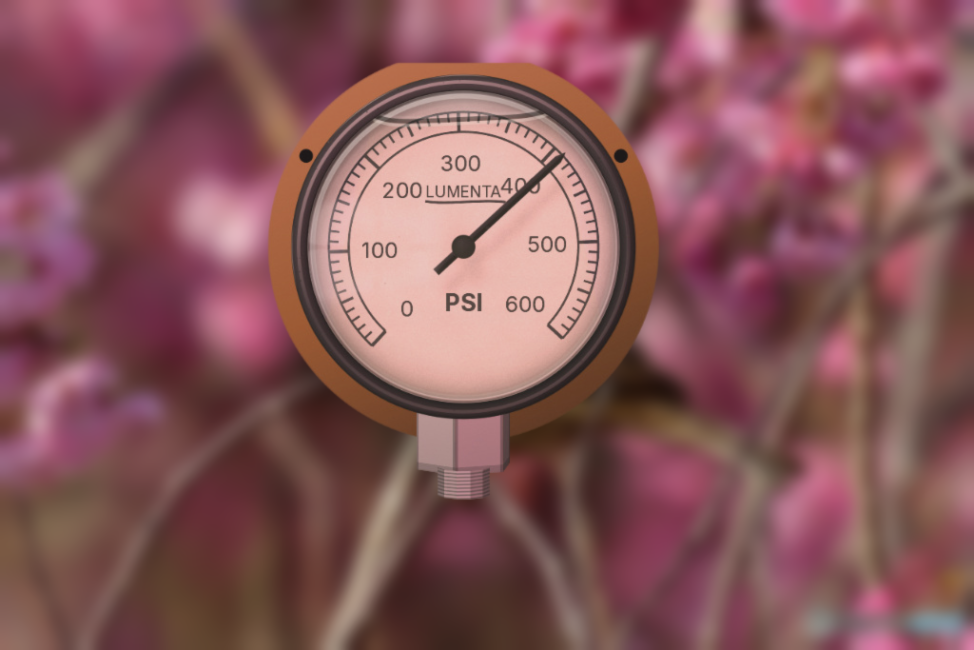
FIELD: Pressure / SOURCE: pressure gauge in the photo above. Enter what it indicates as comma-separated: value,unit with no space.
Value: 410,psi
